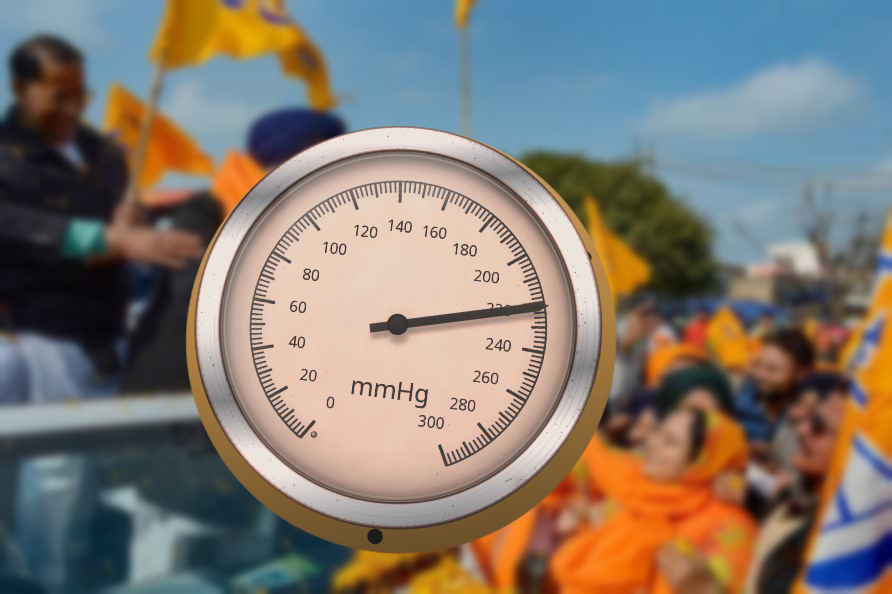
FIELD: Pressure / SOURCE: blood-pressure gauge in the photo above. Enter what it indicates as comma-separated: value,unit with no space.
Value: 222,mmHg
